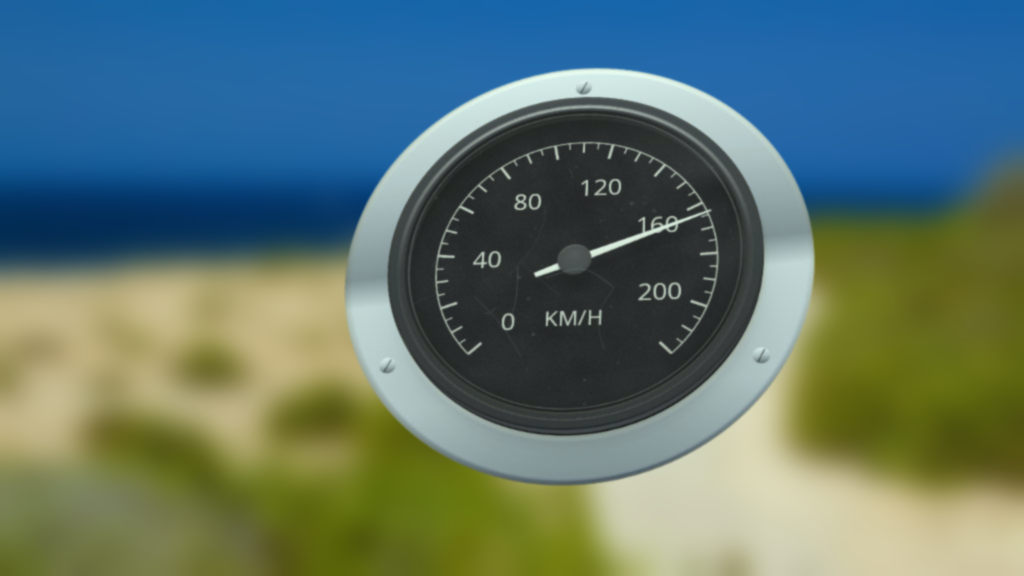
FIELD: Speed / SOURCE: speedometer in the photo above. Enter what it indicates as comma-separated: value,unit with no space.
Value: 165,km/h
